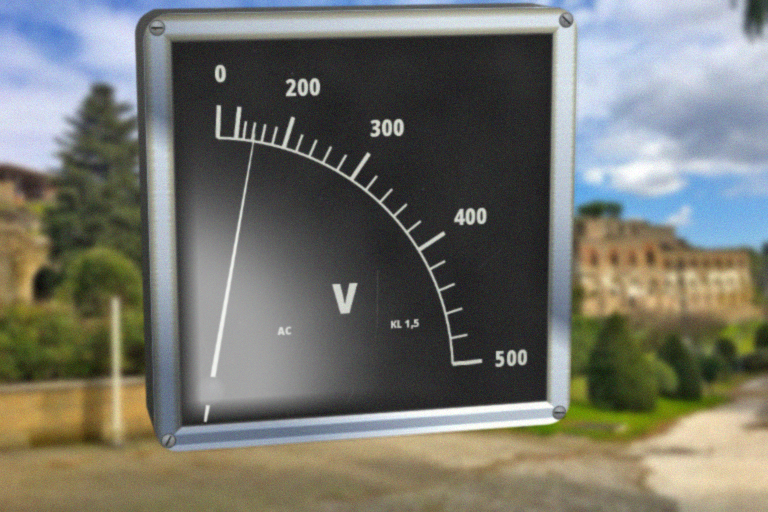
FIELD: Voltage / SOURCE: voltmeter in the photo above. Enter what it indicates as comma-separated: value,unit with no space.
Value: 140,V
